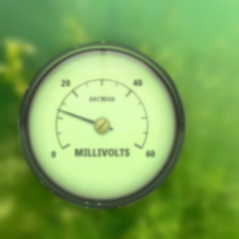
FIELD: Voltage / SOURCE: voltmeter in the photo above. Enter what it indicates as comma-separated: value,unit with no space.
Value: 12.5,mV
